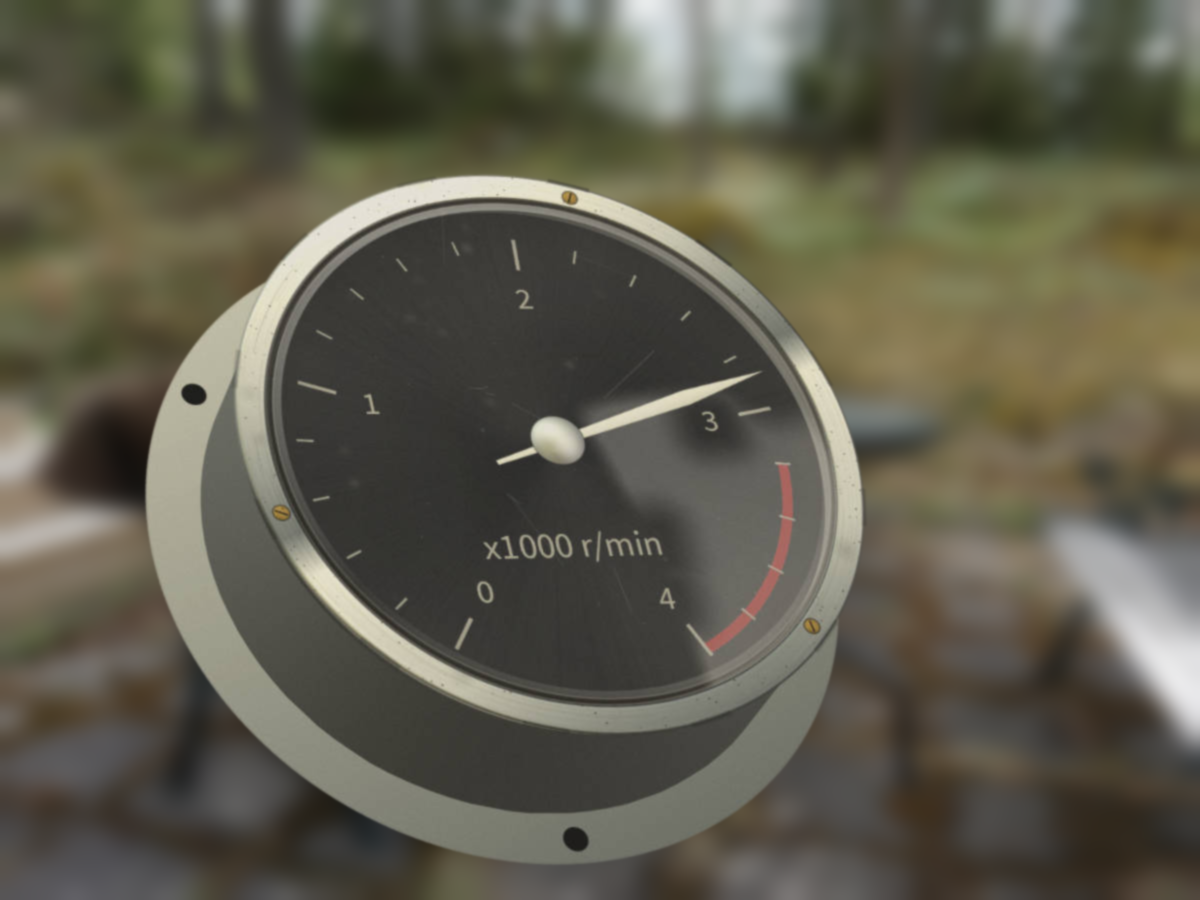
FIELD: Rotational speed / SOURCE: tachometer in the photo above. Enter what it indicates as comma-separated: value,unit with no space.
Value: 2900,rpm
